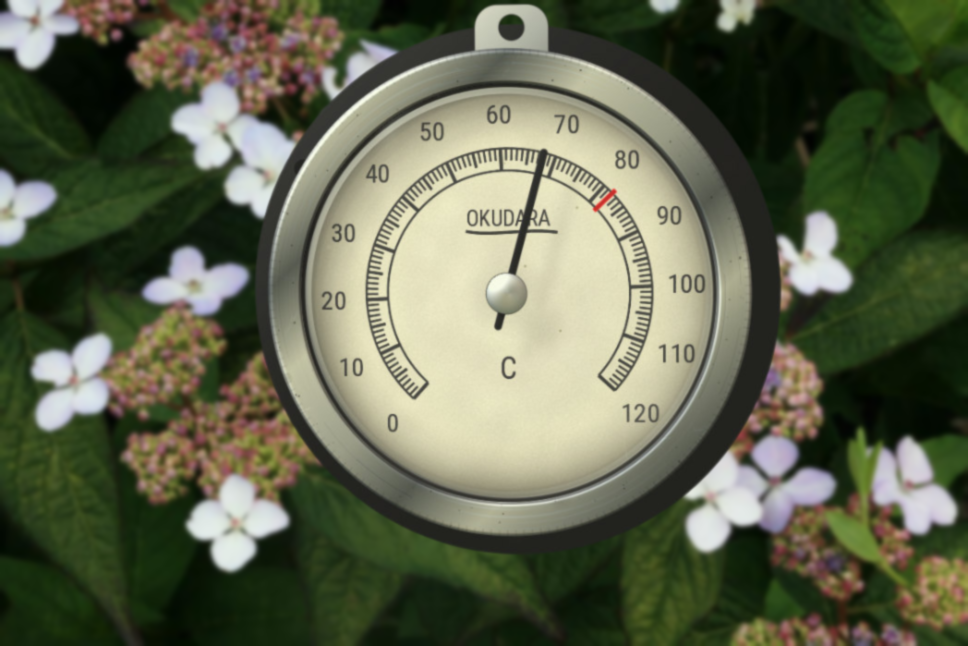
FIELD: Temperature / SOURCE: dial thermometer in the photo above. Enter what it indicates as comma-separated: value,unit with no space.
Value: 68,°C
